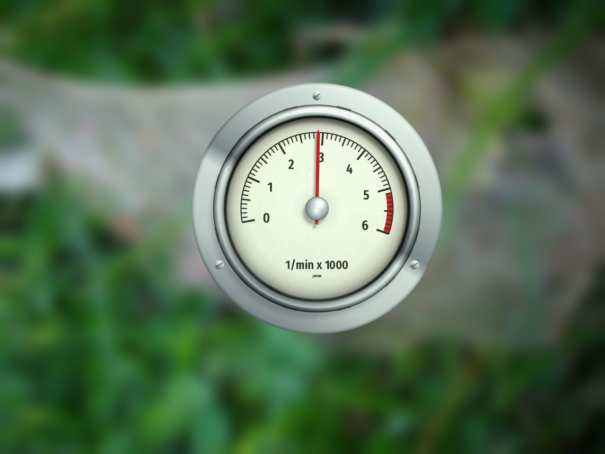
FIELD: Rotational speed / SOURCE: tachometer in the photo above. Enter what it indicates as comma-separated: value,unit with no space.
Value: 2900,rpm
